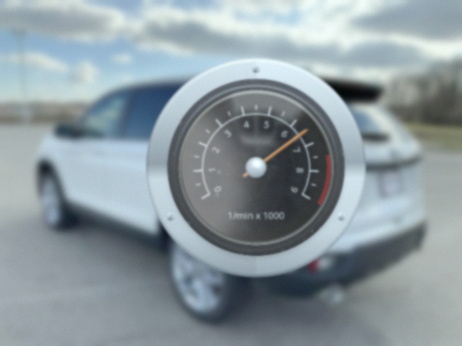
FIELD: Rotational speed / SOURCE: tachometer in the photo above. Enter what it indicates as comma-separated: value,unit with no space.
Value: 6500,rpm
